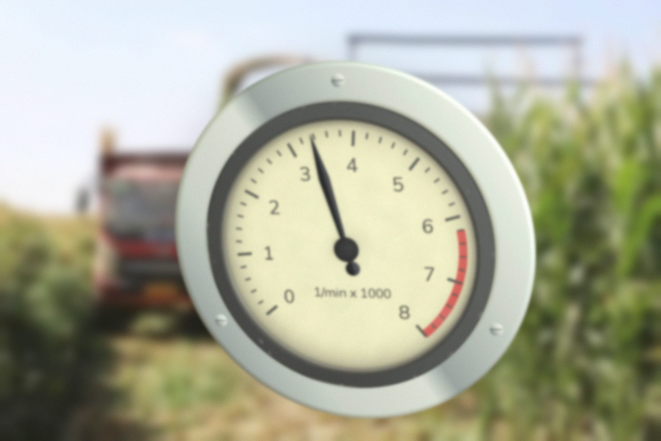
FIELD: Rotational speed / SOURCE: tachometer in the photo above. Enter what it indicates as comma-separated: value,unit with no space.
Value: 3400,rpm
